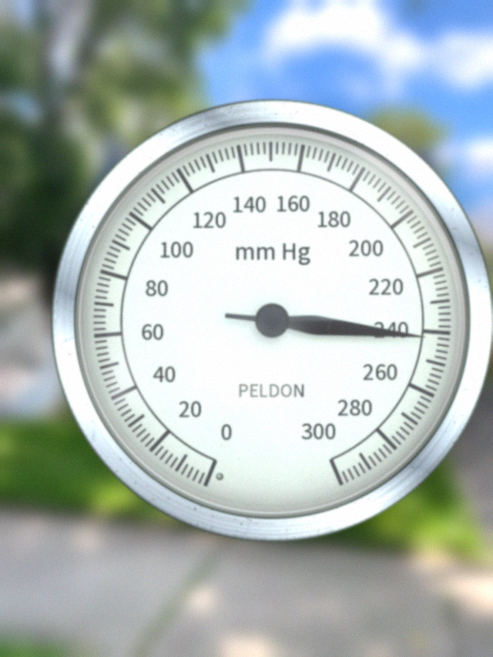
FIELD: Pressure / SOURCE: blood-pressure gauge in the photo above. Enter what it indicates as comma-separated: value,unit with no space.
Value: 242,mmHg
